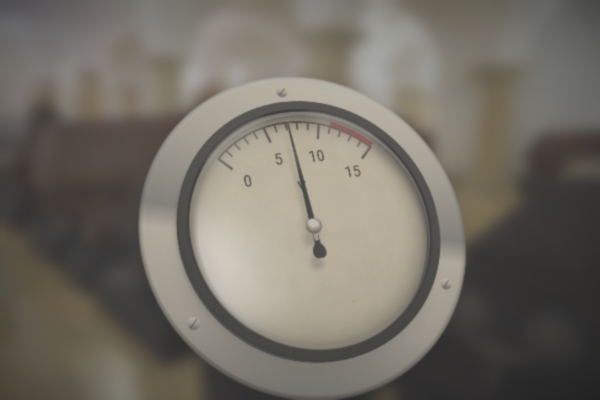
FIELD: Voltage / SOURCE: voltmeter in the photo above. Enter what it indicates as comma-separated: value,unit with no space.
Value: 7,V
